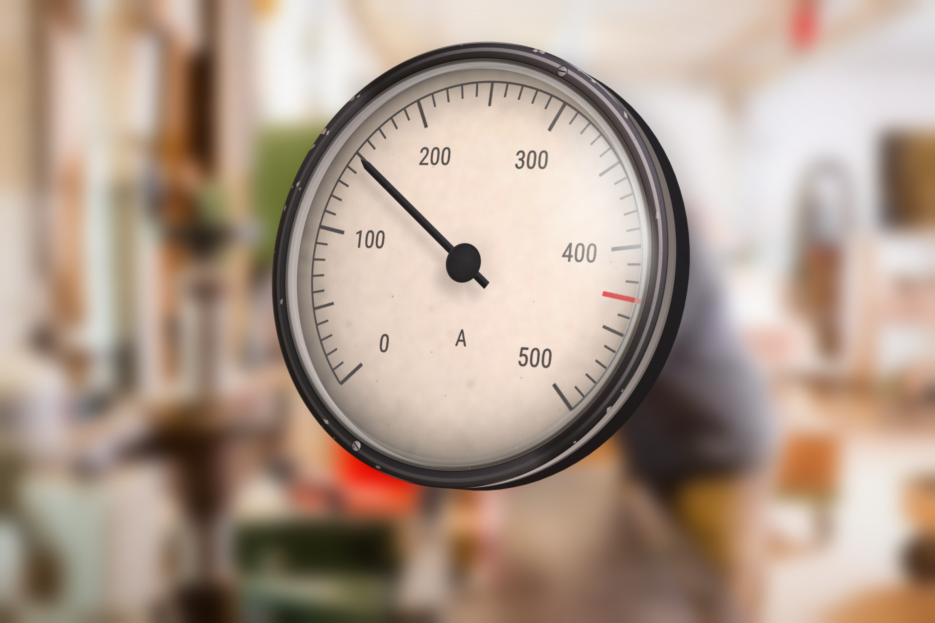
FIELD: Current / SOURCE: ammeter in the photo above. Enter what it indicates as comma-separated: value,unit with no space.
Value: 150,A
